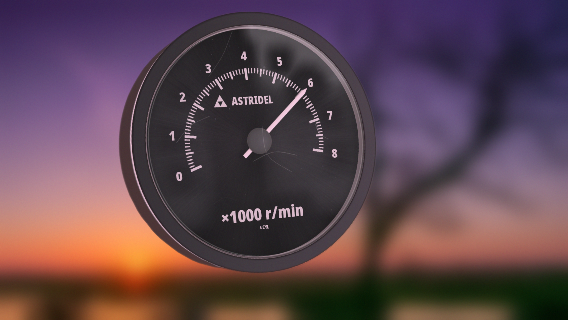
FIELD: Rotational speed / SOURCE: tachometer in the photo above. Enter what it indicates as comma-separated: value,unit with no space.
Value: 6000,rpm
